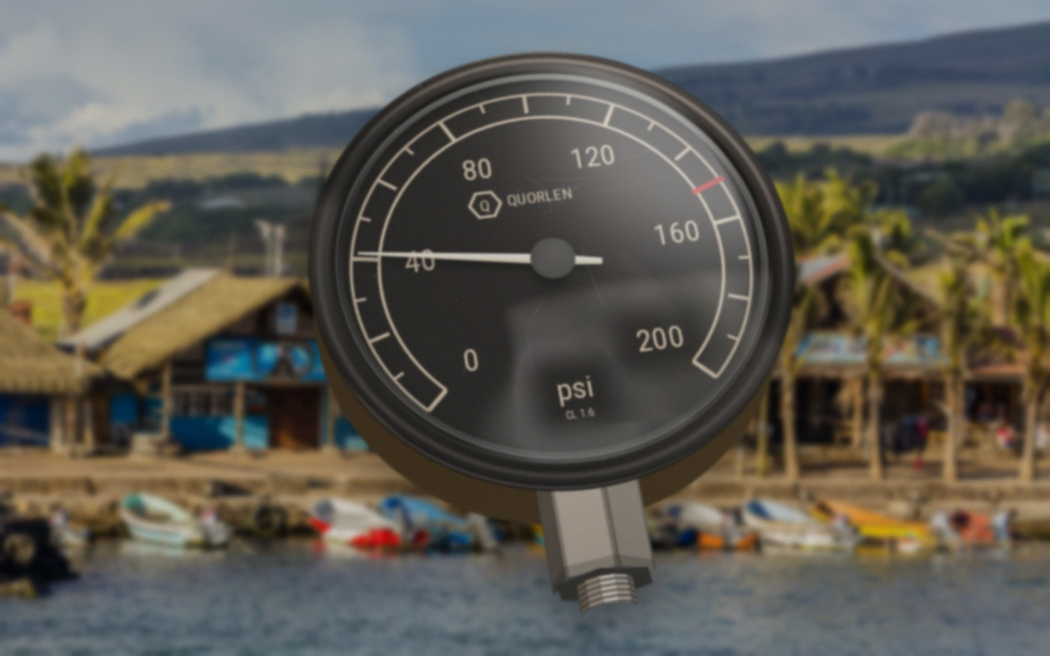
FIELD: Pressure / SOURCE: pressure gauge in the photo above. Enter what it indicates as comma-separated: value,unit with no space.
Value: 40,psi
